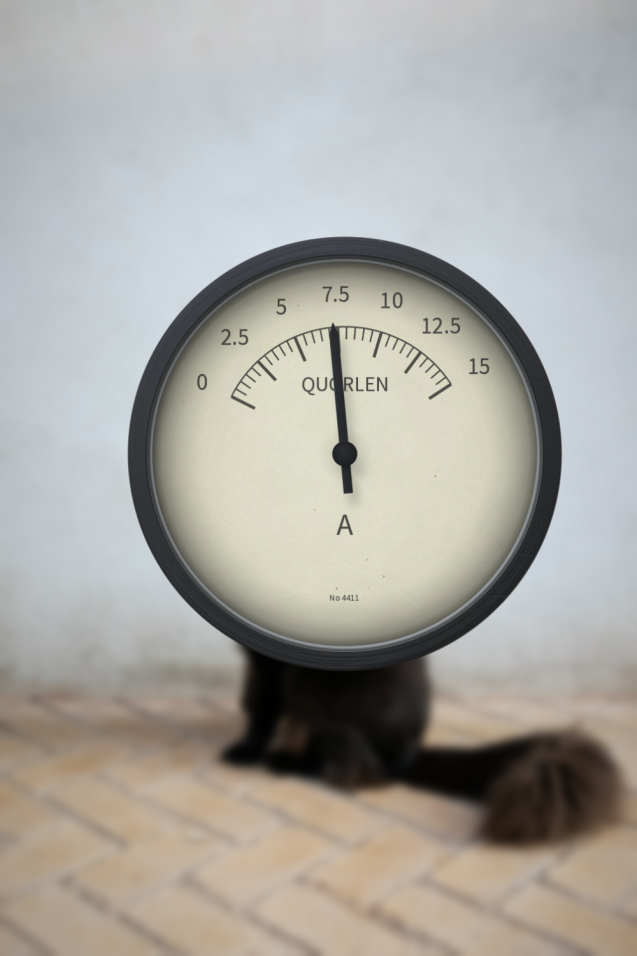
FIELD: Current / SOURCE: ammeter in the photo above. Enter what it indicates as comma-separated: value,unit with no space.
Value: 7.25,A
